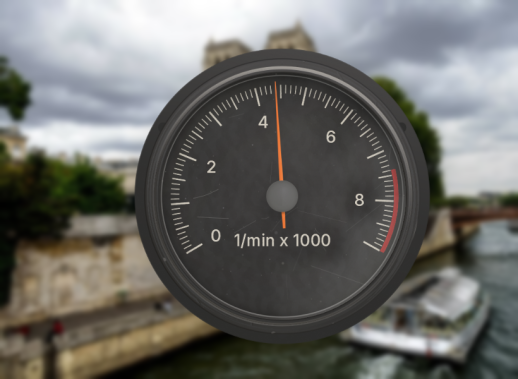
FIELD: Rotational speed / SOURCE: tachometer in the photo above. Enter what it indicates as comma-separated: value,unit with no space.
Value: 4400,rpm
